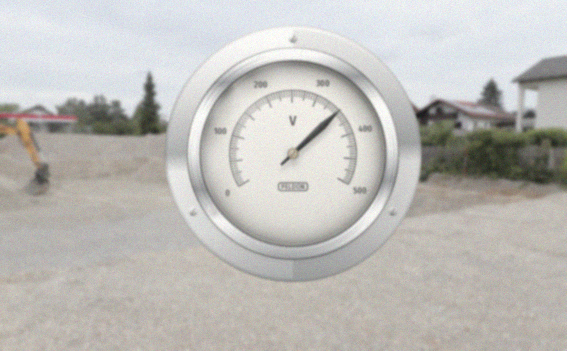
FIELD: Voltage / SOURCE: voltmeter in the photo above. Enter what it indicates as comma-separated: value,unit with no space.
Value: 350,V
